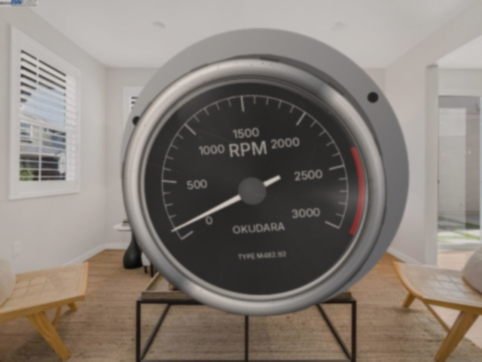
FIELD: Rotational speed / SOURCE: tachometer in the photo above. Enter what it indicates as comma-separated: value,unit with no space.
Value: 100,rpm
